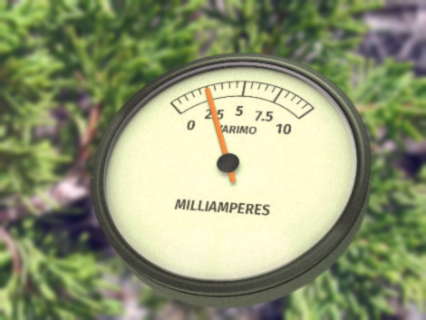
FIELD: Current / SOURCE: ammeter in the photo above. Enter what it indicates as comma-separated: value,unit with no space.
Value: 2.5,mA
